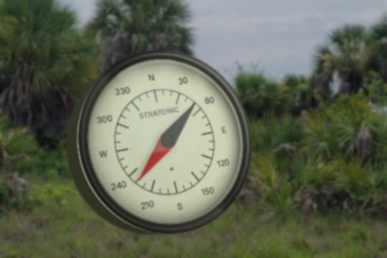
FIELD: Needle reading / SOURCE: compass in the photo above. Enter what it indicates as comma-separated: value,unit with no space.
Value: 230,°
